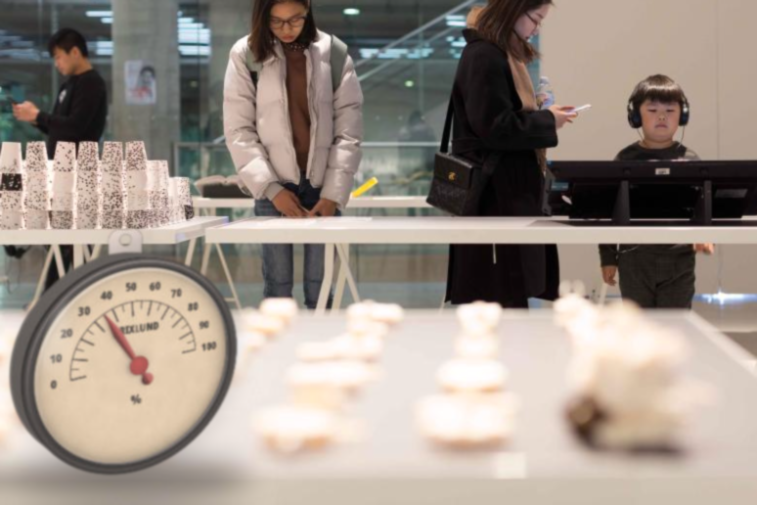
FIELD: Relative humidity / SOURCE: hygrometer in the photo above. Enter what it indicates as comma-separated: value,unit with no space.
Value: 35,%
